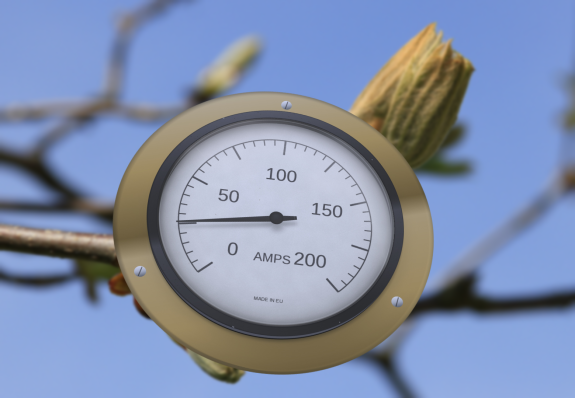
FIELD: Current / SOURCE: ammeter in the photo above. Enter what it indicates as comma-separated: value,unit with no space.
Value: 25,A
